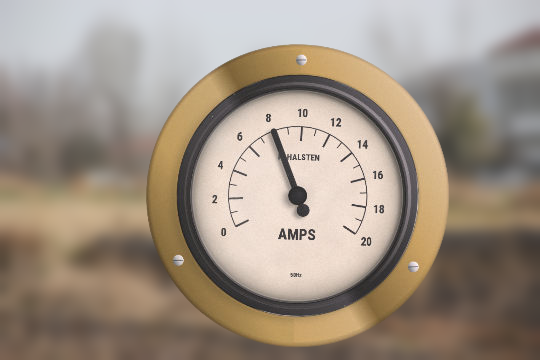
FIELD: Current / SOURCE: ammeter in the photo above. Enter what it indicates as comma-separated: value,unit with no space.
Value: 8,A
